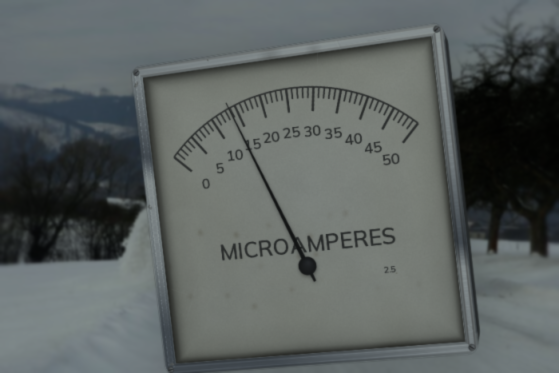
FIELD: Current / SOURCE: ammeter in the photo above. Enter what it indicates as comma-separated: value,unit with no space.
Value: 14,µA
